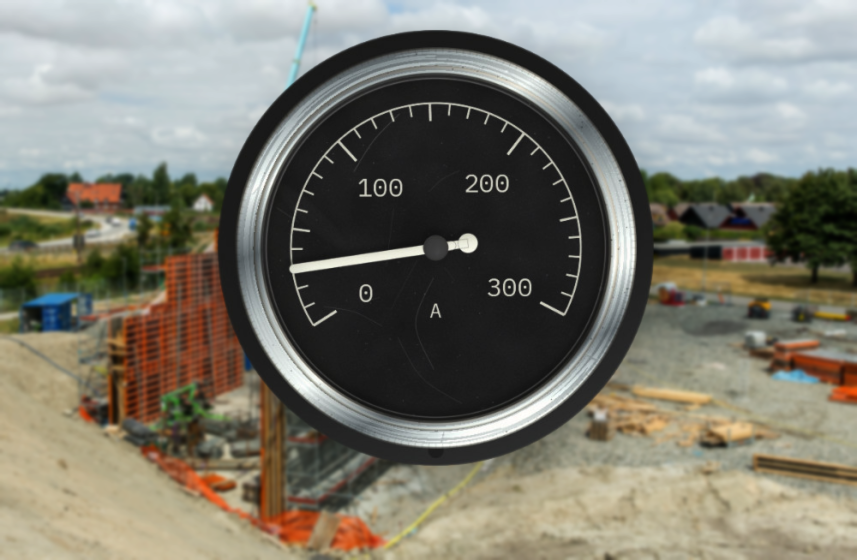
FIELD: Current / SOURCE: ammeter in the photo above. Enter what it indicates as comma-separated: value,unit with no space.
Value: 30,A
